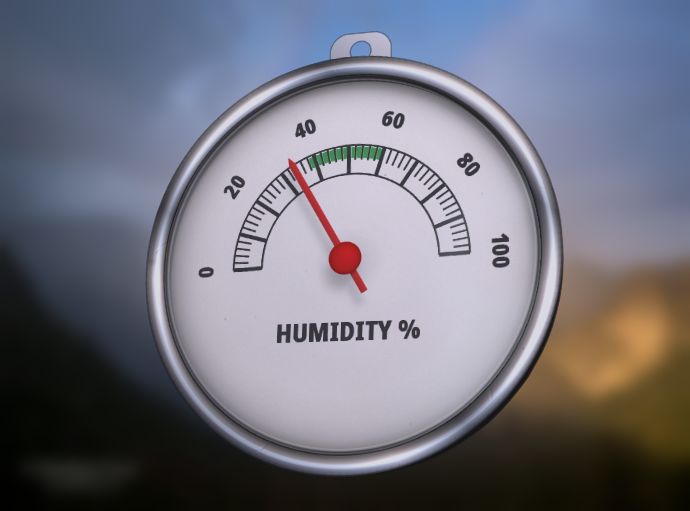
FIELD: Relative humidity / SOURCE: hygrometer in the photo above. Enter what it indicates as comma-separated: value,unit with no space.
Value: 34,%
